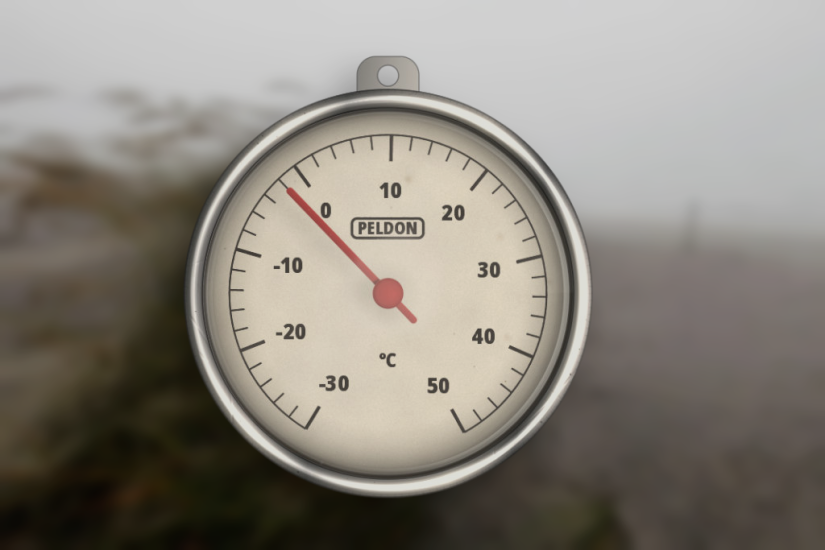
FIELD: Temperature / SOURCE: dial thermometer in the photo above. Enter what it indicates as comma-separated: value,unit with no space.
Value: -2,°C
